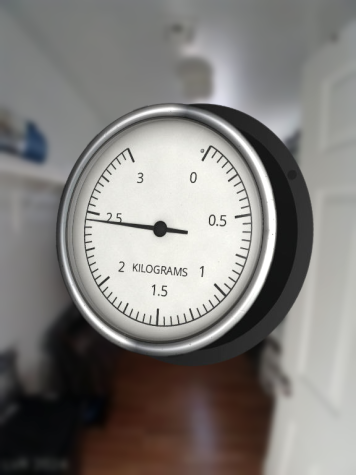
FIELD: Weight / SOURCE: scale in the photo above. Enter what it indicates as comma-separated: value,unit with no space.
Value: 2.45,kg
